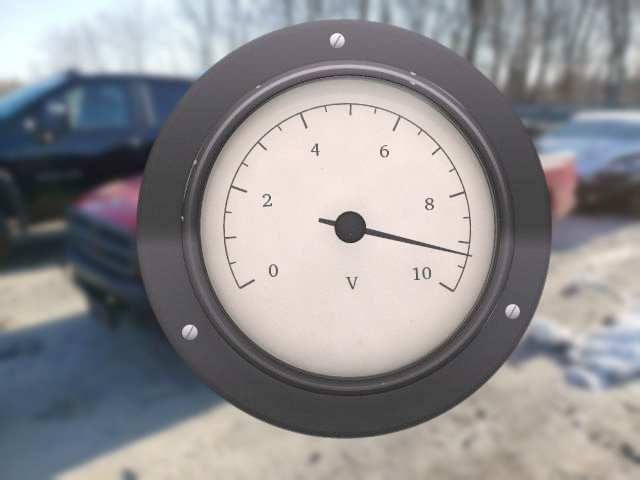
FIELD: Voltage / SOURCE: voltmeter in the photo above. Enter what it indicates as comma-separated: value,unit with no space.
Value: 9.25,V
